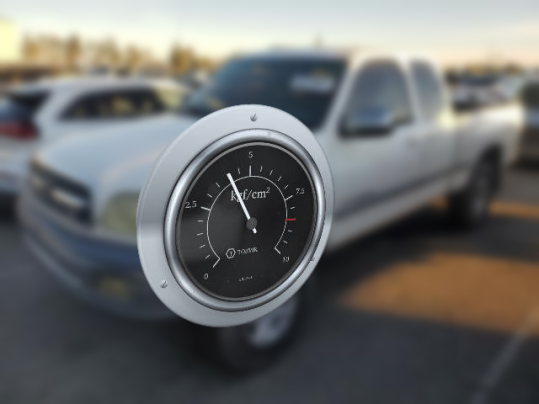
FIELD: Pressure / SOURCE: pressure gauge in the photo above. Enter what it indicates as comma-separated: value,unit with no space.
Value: 4,kg/cm²
